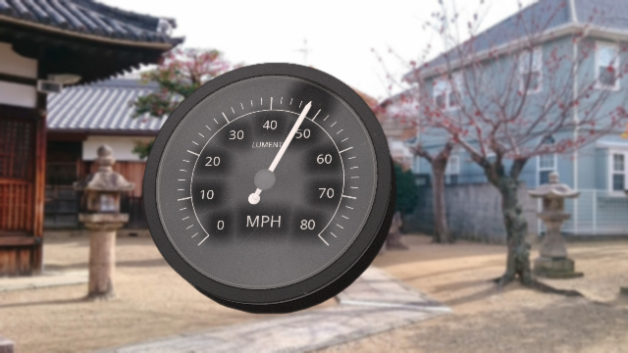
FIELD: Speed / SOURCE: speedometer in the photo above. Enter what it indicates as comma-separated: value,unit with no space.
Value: 48,mph
